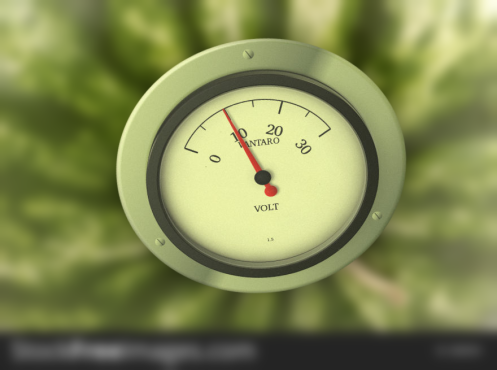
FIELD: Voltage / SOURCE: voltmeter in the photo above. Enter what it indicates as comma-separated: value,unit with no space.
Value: 10,V
